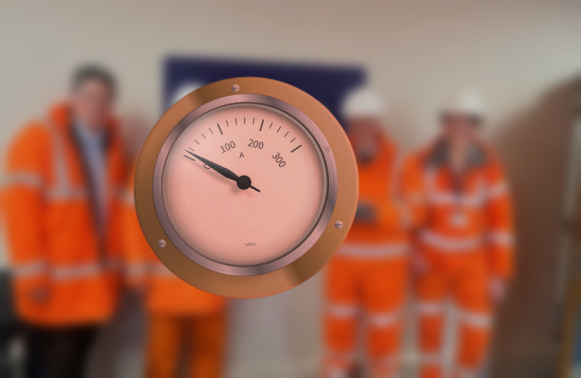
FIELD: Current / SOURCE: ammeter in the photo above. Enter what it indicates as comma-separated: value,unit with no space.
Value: 10,A
